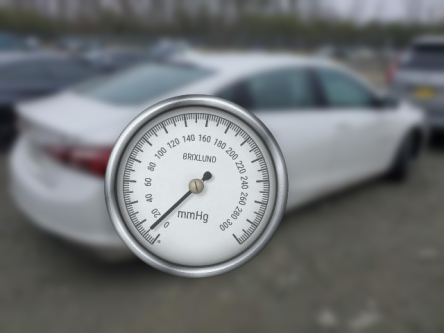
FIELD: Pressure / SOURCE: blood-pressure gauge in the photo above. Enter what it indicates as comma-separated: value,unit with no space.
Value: 10,mmHg
